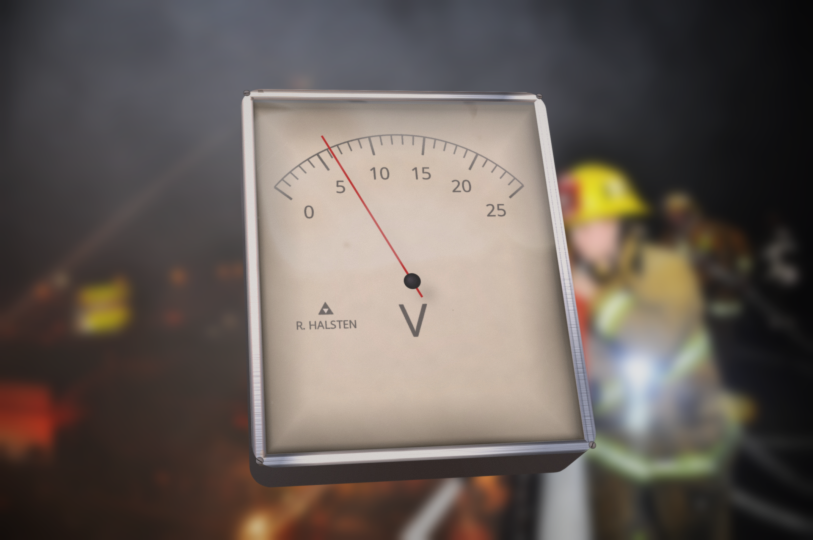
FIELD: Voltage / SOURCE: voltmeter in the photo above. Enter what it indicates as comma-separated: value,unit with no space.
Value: 6,V
